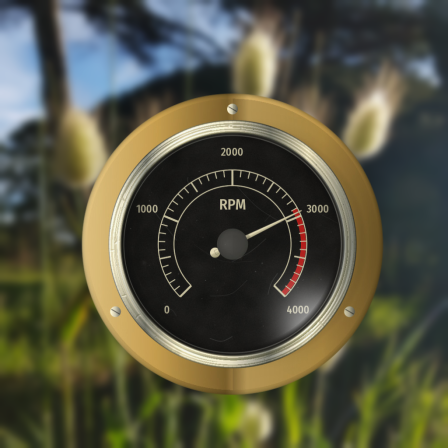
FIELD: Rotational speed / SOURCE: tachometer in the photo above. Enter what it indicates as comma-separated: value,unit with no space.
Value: 2950,rpm
